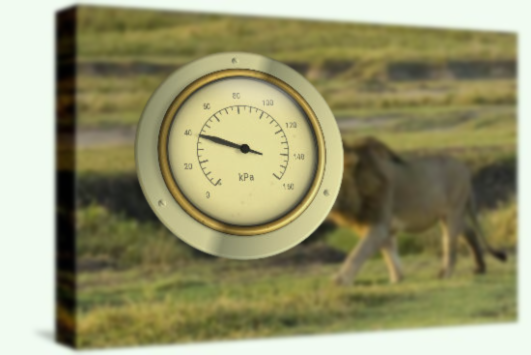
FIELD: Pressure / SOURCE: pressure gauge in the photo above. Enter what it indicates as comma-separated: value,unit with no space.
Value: 40,kPa
